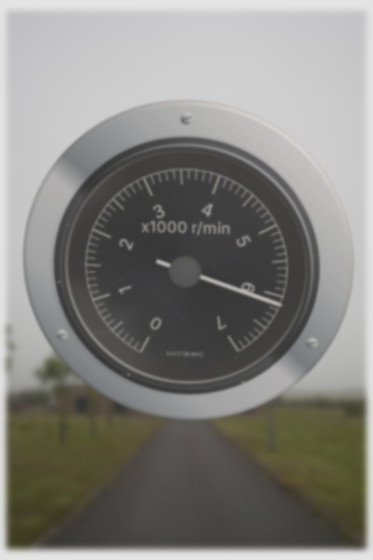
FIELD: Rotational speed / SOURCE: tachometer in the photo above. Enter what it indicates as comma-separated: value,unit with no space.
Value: 6100,rpm
